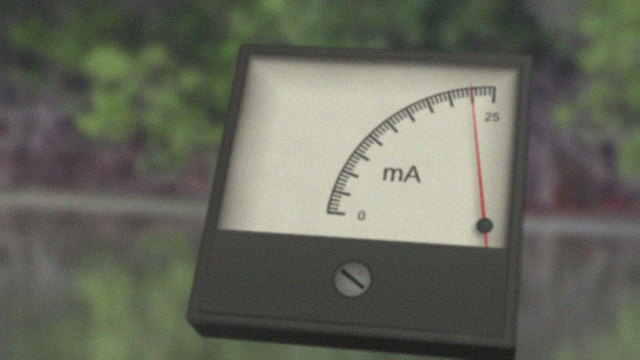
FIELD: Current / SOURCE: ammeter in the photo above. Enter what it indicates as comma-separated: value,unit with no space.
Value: 22.5,mA
